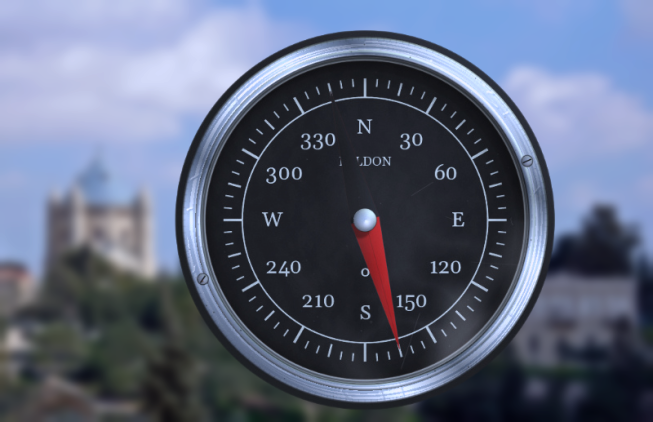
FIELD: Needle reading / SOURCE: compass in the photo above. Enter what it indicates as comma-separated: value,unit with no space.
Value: 165,°
